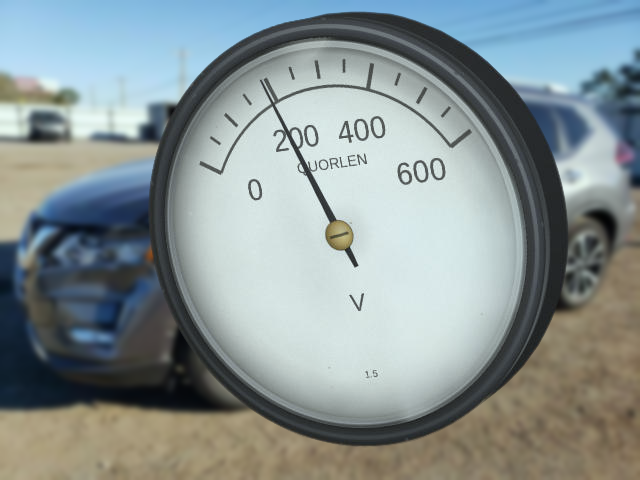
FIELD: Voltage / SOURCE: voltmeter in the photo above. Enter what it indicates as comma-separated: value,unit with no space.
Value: 200,V
